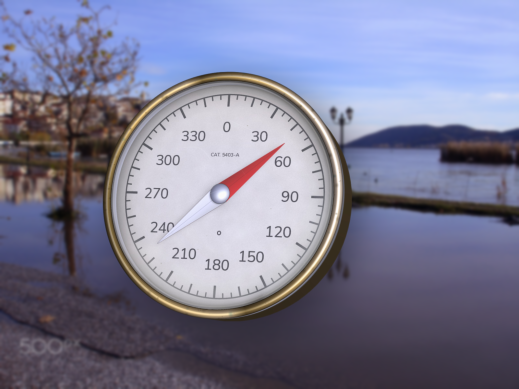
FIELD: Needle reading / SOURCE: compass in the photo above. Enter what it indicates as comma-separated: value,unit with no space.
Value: 50,°
